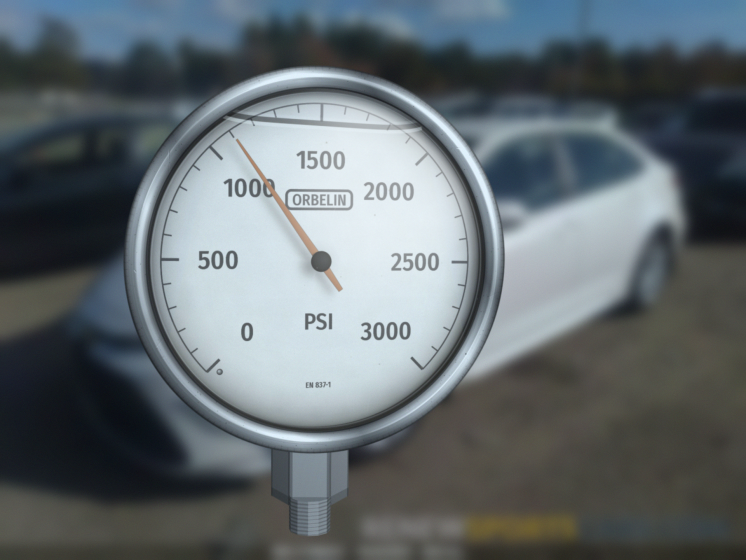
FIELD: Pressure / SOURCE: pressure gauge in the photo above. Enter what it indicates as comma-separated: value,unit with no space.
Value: 1100,psi
